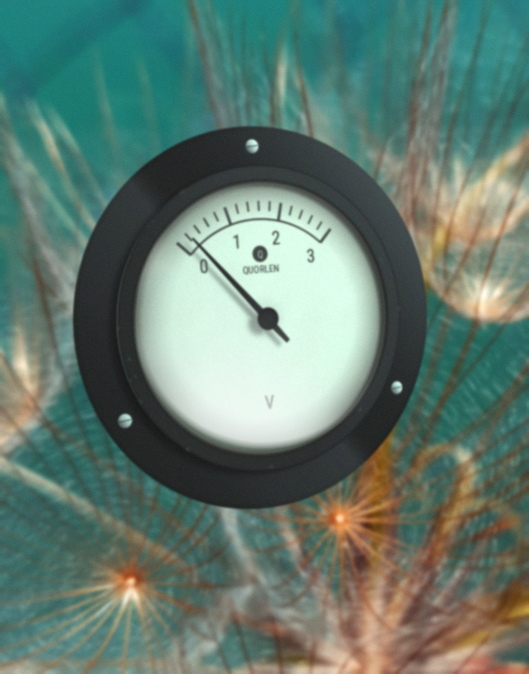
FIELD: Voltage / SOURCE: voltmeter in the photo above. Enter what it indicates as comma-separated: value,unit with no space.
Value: 0.2,V
